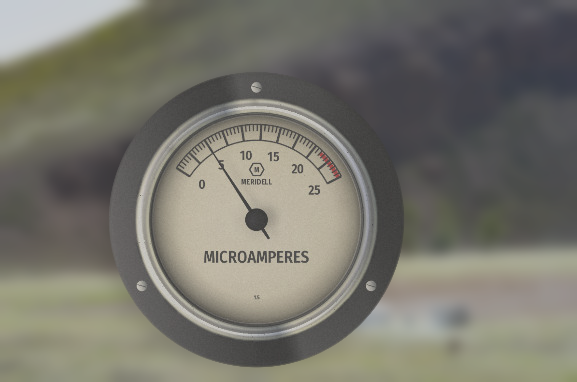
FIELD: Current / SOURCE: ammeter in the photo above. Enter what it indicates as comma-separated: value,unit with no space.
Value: 5,µA
